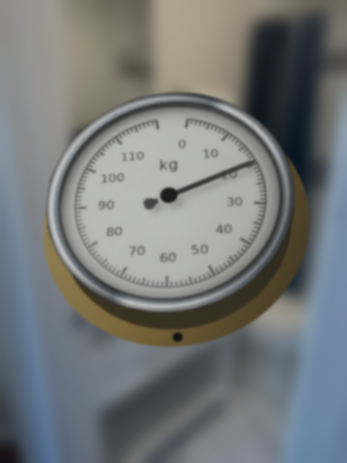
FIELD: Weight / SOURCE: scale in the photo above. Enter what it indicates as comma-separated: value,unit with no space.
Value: 20,kg
